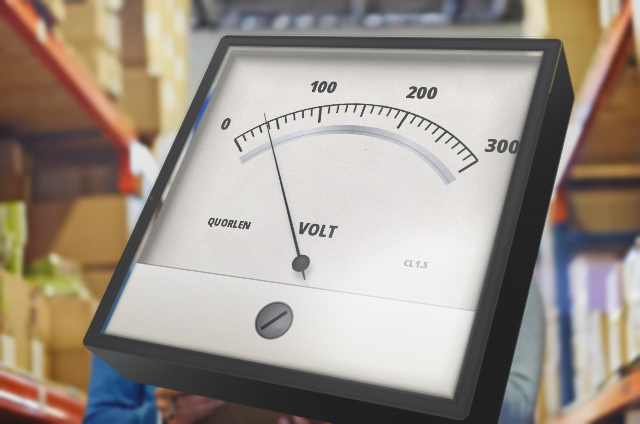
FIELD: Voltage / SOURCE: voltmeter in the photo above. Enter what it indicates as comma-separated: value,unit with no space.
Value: 40,V
